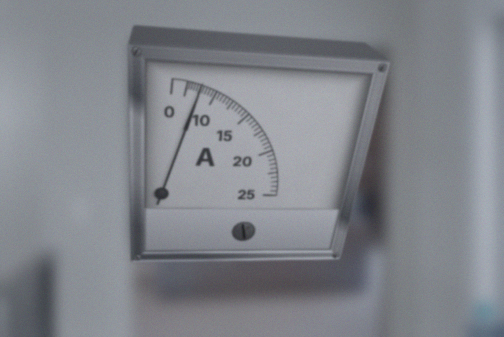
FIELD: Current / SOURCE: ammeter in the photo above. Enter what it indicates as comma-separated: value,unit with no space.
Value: 7.5,A
